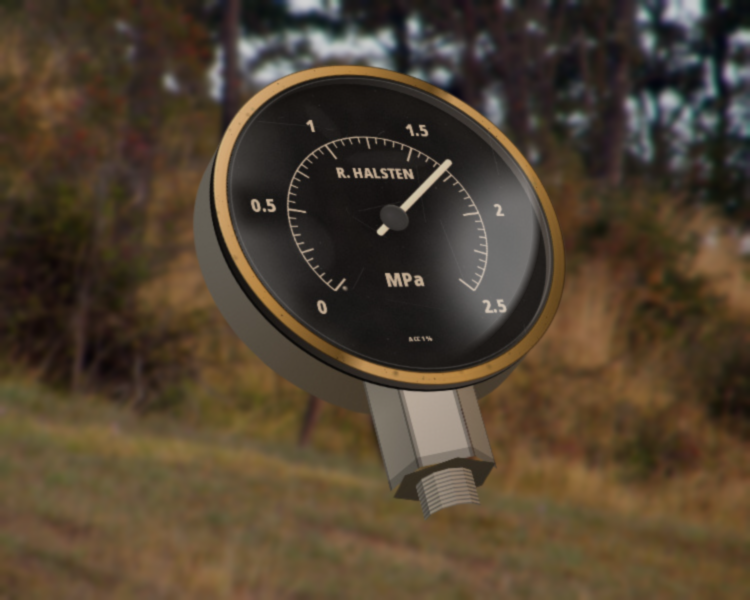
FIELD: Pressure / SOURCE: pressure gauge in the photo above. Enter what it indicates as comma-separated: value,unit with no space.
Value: 1.7,MPa
